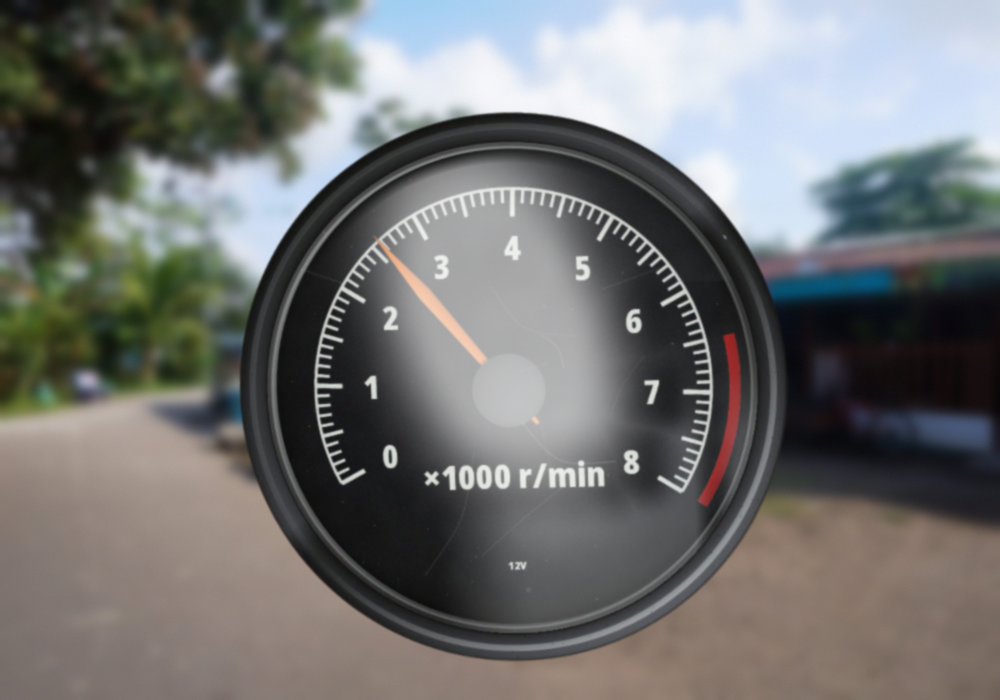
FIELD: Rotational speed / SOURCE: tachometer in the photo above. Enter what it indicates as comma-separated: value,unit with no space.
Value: 2600,rpm
